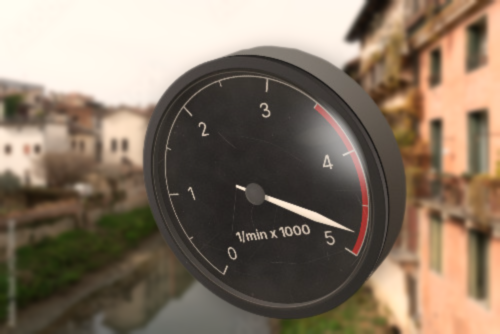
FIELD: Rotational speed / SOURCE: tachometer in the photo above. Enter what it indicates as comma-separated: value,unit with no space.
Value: 4750,rpm
